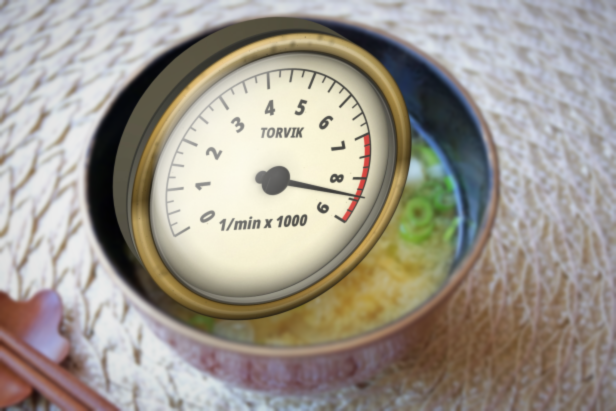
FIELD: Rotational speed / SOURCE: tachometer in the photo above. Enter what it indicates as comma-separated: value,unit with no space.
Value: 8375,rpm
